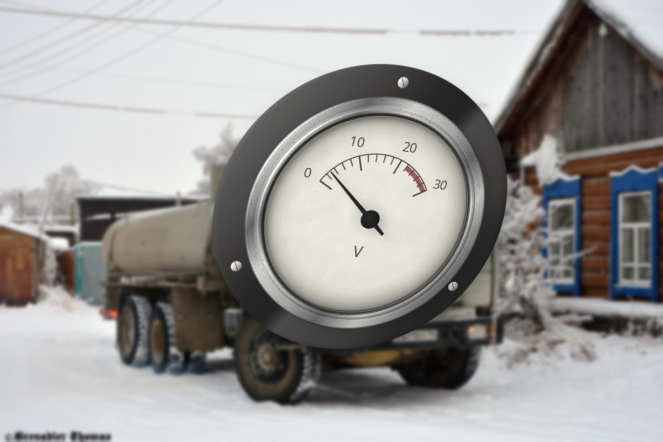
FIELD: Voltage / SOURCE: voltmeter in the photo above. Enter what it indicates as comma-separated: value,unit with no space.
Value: 3,V
